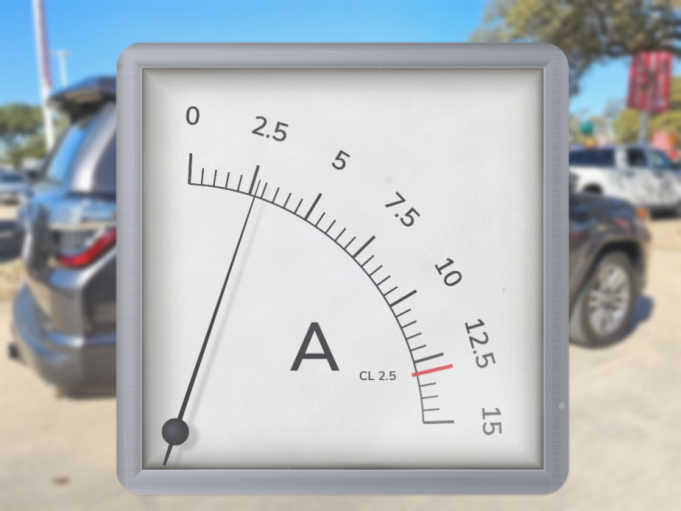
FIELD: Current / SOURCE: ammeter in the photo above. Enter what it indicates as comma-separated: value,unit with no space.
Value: 2.75,A
